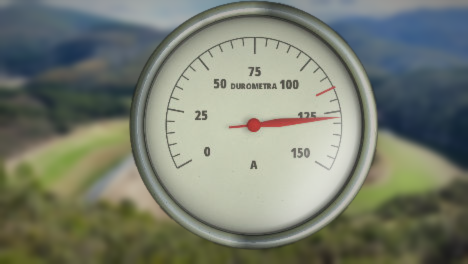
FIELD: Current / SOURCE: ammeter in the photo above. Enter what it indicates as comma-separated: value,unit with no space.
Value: 127.5,A
